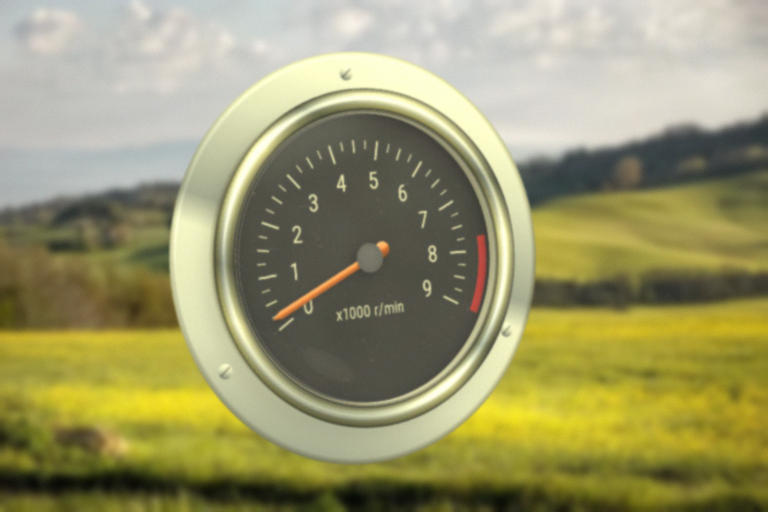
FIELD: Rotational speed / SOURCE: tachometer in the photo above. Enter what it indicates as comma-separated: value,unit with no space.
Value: 250,rpm
